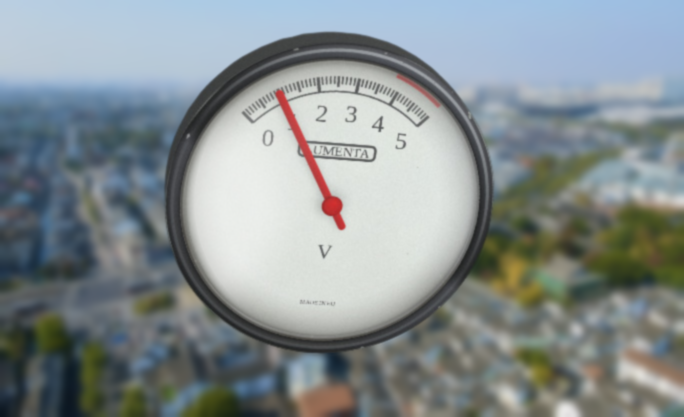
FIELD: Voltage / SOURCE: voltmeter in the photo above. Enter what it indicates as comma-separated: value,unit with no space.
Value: 1,V
